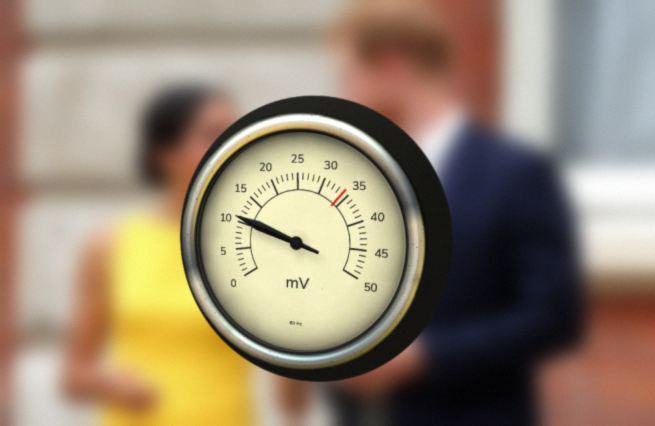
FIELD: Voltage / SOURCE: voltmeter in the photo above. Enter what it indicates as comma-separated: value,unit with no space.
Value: 11,mV
